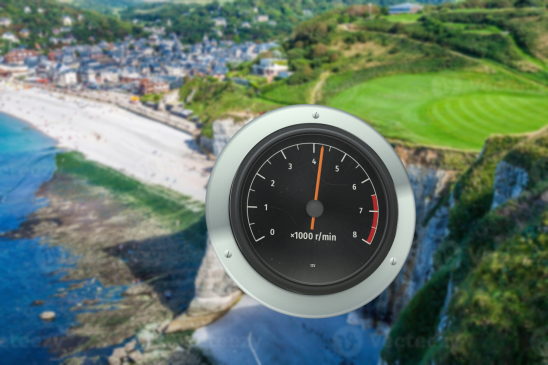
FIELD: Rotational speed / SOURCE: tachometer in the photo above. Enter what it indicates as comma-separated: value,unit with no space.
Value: 4250,rpm
